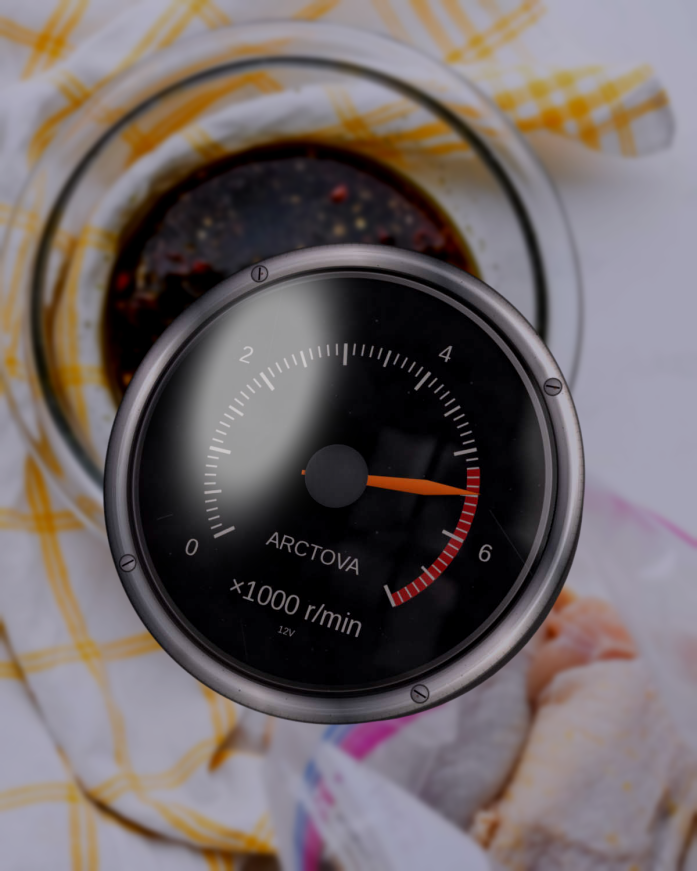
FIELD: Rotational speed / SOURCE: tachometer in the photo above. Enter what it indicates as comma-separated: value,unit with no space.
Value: 5500,rpm
